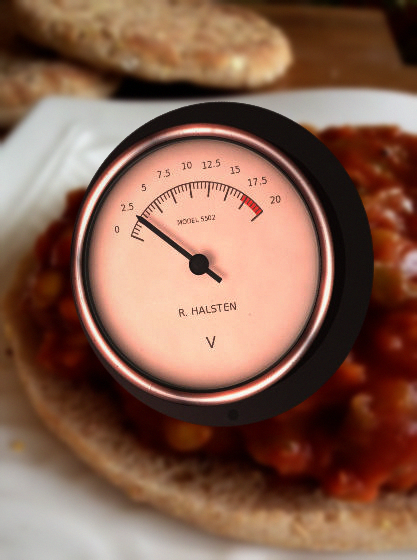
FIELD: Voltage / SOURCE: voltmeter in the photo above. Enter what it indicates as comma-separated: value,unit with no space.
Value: 2.5,V
